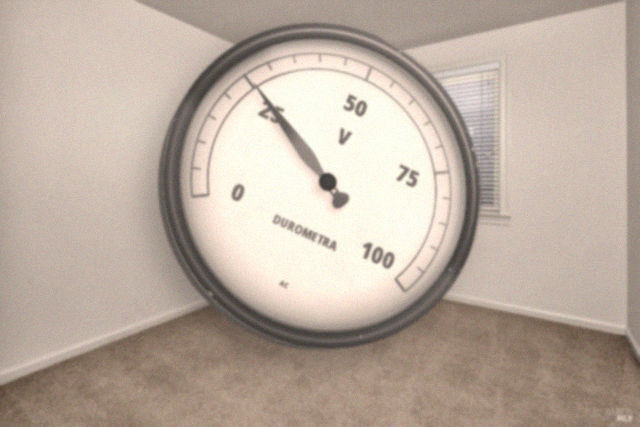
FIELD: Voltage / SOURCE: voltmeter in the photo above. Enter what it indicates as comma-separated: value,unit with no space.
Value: 25,V
